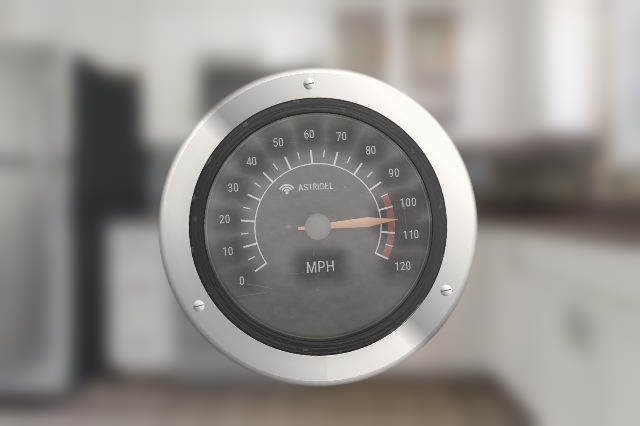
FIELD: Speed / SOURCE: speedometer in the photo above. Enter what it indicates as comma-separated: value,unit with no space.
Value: 105,mph
